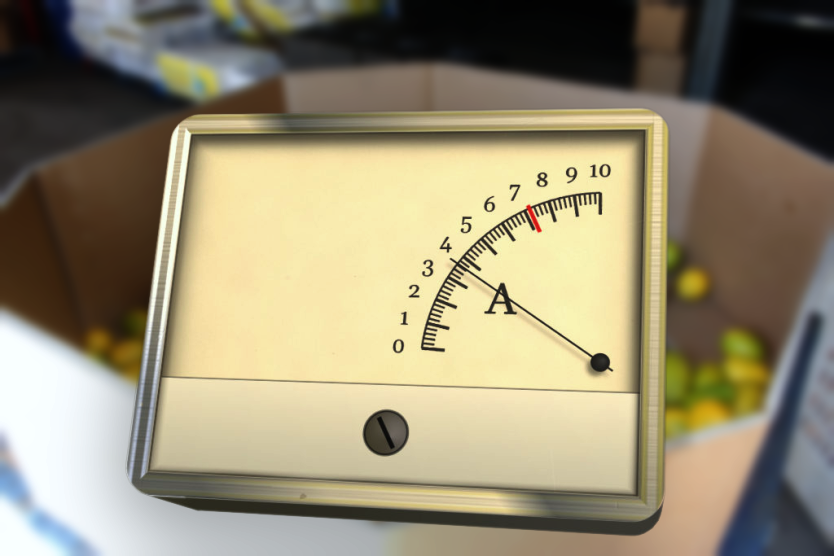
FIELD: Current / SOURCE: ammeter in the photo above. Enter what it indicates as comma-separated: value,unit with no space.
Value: 3.6,A
